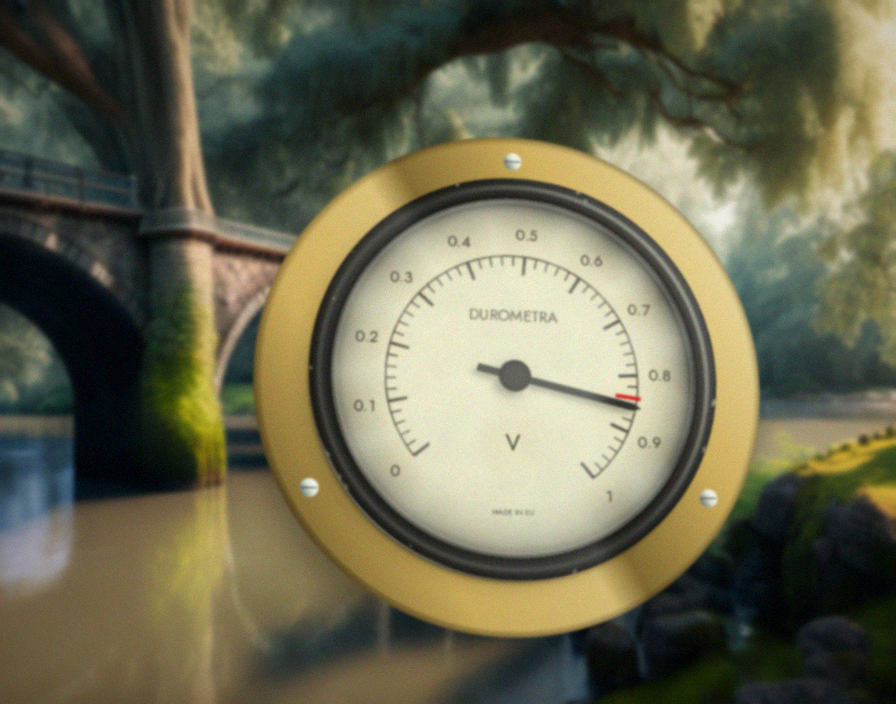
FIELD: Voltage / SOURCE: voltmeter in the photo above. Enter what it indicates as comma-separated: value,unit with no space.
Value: 0.86,V
